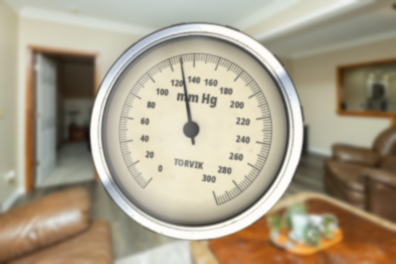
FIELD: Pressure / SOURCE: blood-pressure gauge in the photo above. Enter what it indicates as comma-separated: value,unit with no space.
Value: 130,mmHg
